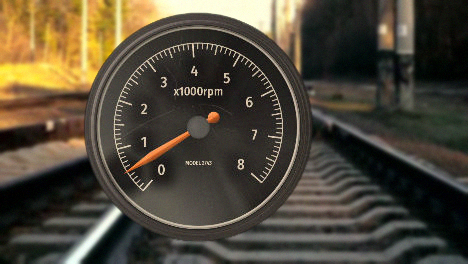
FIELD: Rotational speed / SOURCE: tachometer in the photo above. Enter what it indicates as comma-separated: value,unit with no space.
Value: 500,rpm
